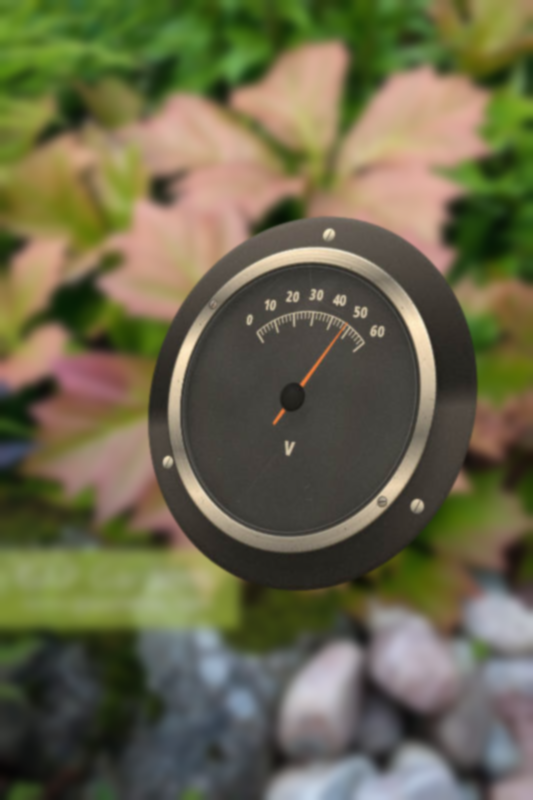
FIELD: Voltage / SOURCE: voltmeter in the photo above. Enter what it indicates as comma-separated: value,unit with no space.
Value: 50,V
